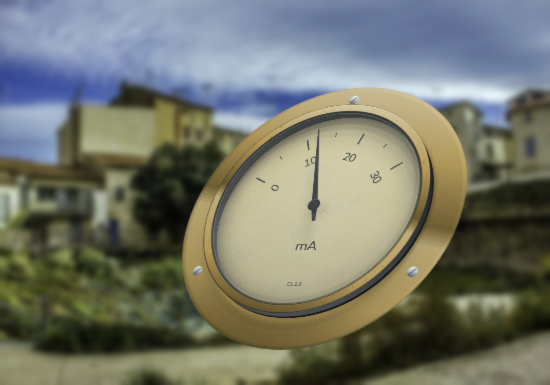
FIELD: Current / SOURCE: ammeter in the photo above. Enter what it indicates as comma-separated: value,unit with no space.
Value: 12.5,mA
